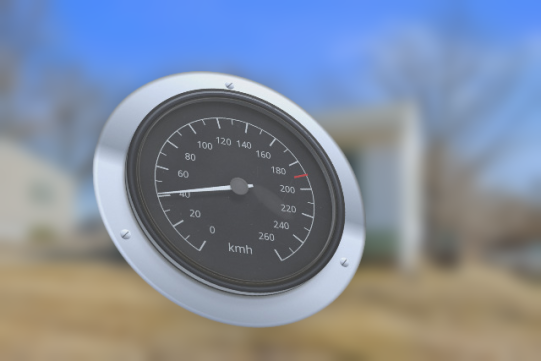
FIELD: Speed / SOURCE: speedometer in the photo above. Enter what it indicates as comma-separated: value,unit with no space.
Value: 40,km/h
